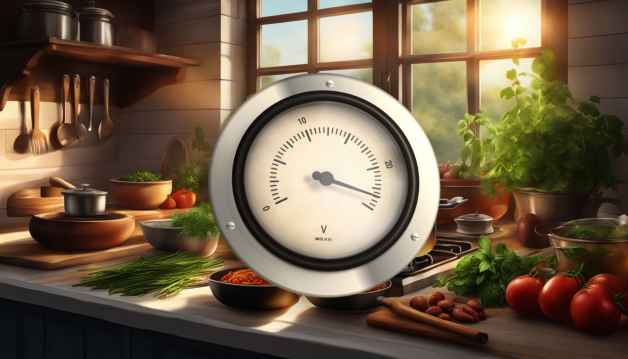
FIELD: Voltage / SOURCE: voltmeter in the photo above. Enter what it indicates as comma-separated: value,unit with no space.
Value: 23.5,V
